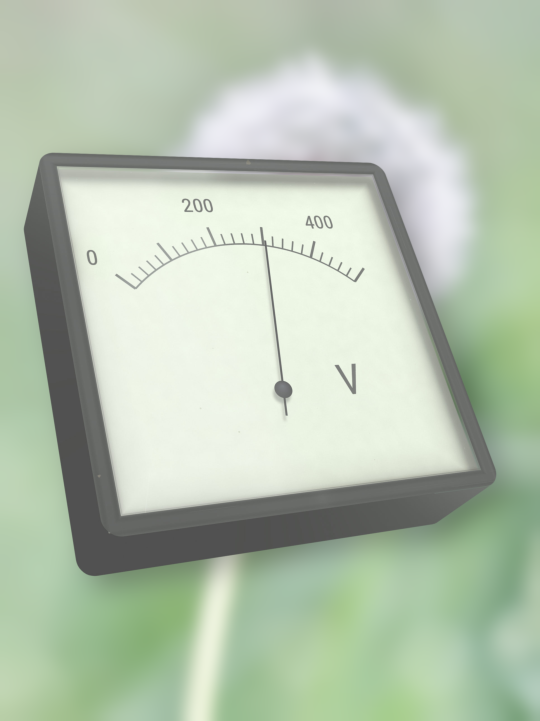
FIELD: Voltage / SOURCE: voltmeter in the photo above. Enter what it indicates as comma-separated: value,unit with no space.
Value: 300,V
